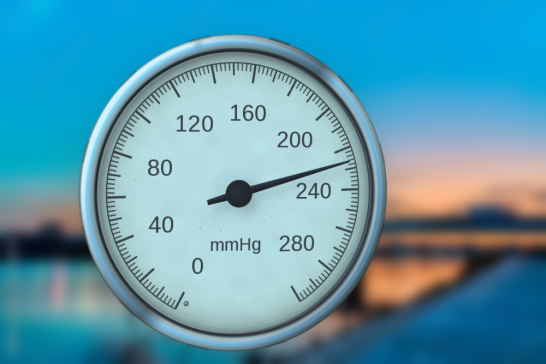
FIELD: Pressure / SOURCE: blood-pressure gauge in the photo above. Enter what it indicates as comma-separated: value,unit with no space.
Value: 226,mmHg
